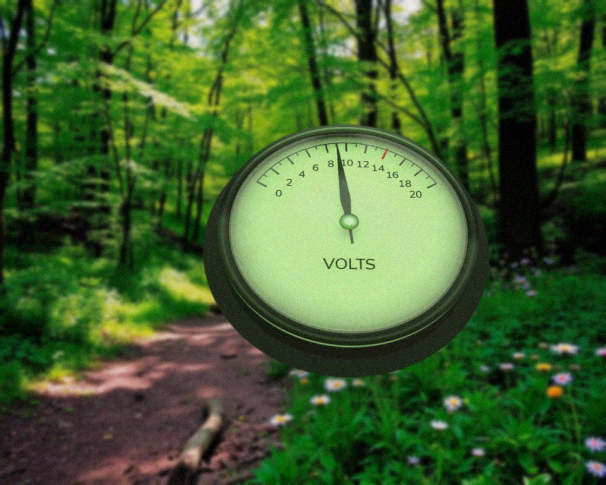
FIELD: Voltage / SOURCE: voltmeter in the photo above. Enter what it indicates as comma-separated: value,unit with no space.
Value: 9,V
